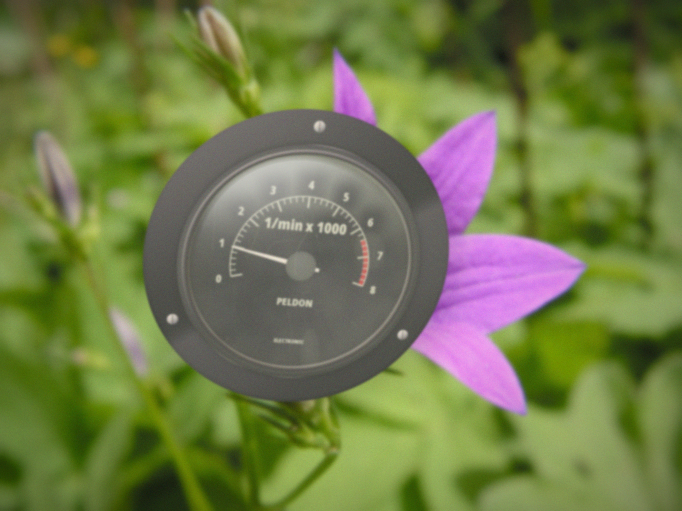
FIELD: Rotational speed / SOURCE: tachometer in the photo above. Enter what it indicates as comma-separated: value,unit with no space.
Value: 1000,rpm
